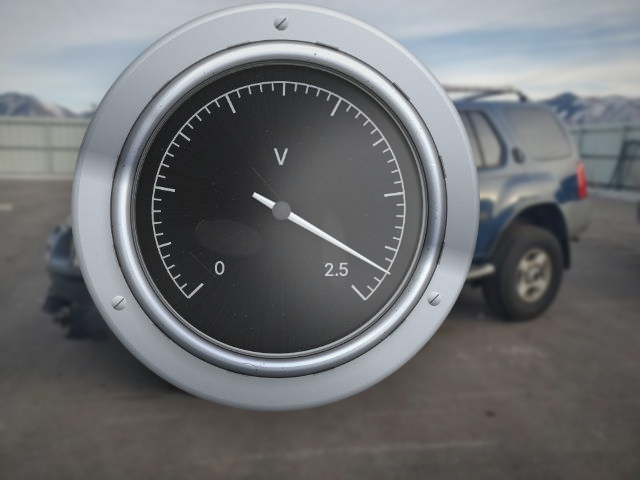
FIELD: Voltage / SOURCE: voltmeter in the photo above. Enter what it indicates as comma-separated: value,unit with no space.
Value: 2.35,V
